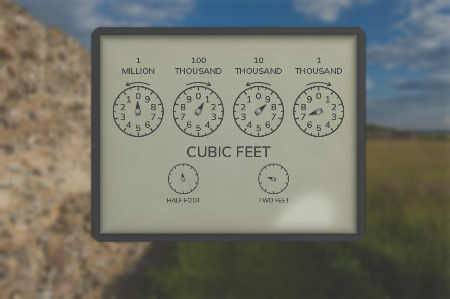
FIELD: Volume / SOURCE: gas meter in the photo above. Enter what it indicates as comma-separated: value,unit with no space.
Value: 8700,ft³
